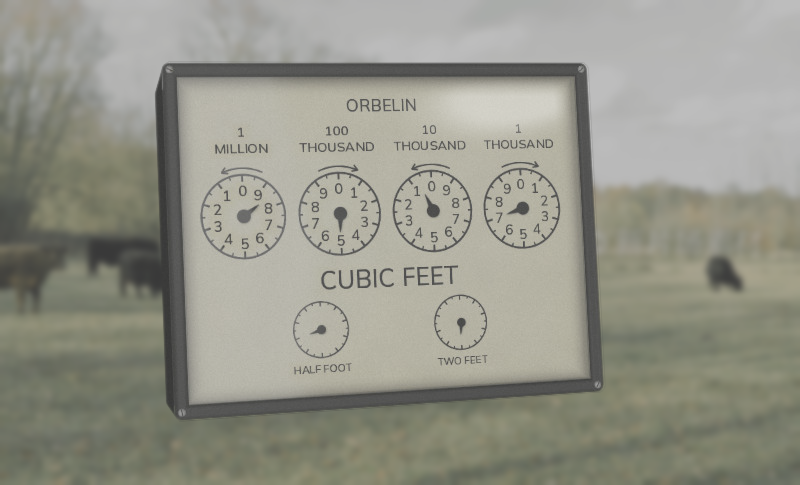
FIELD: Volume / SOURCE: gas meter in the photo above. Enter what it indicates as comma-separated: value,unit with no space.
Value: 850700,ft³
